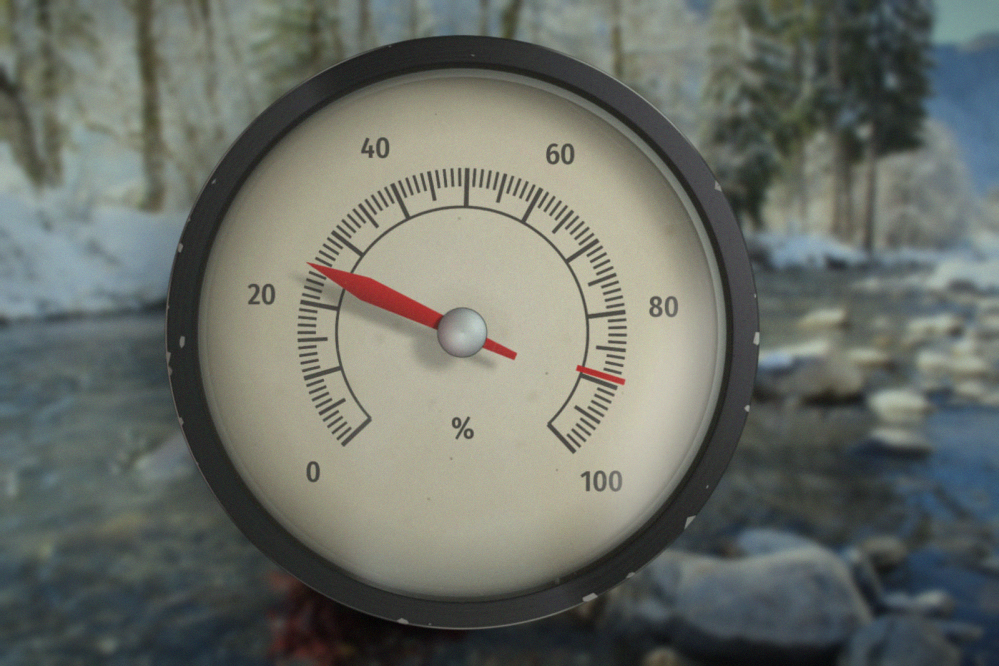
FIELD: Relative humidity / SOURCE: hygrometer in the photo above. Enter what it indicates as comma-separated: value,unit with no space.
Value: 25,%
